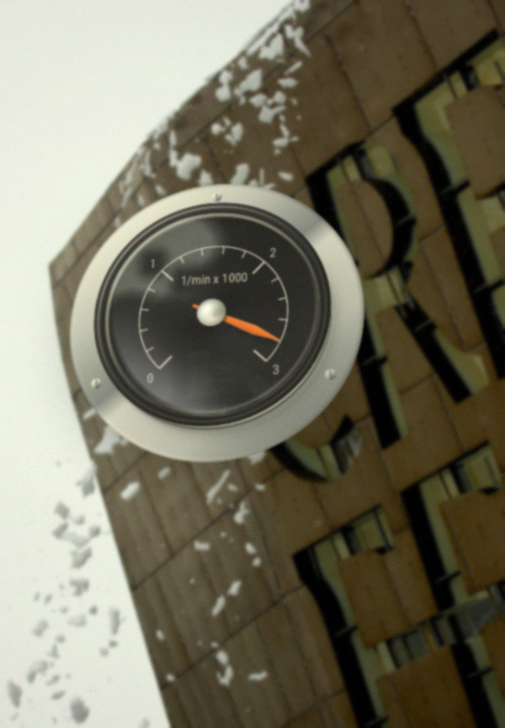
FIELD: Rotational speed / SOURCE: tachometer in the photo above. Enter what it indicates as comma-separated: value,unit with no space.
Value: 2800,rpm
